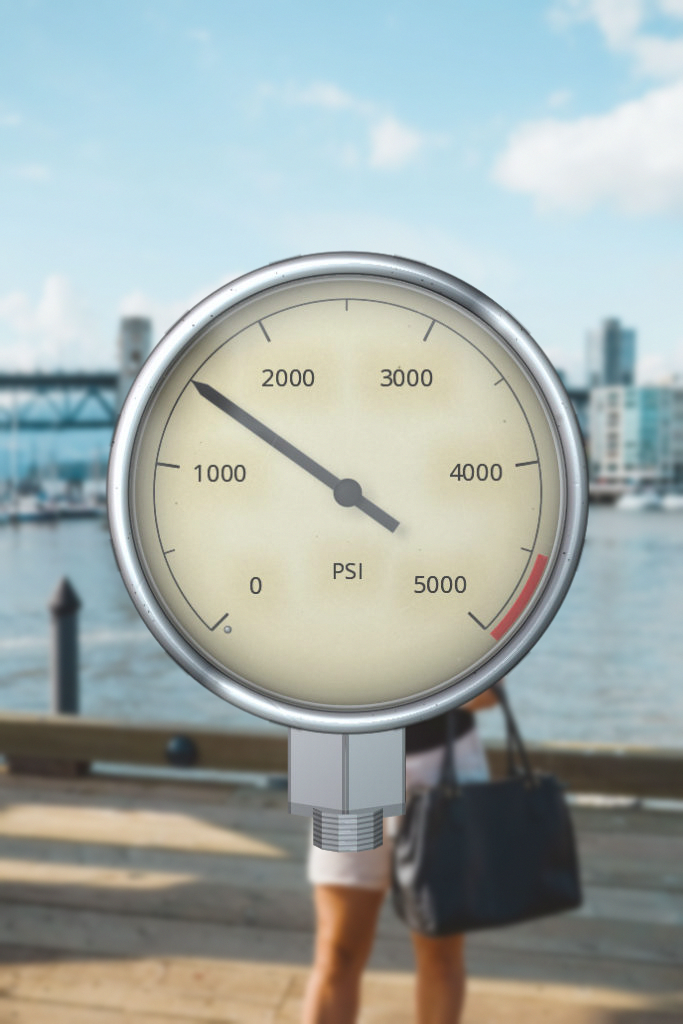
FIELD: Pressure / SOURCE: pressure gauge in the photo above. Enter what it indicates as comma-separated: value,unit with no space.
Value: 1500,psi
